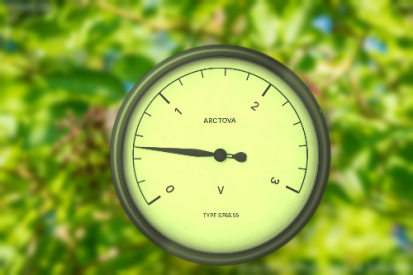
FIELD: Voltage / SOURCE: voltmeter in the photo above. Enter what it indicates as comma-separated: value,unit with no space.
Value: 0.5,V
